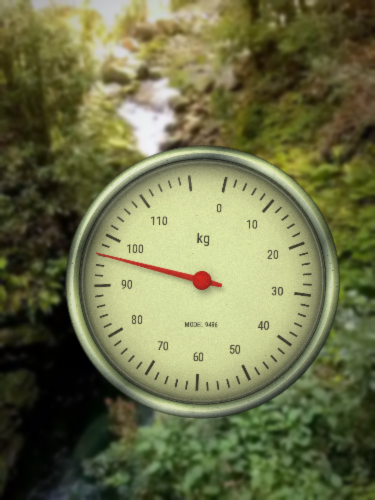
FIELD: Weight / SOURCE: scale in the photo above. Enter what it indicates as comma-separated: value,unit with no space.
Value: 96,kg
